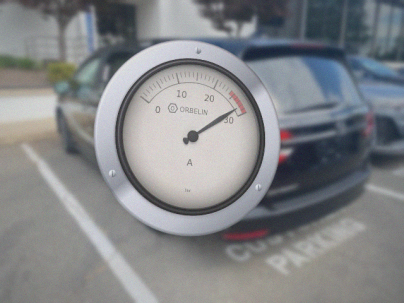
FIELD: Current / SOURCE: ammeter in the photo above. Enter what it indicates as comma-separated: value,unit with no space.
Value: 28,A
